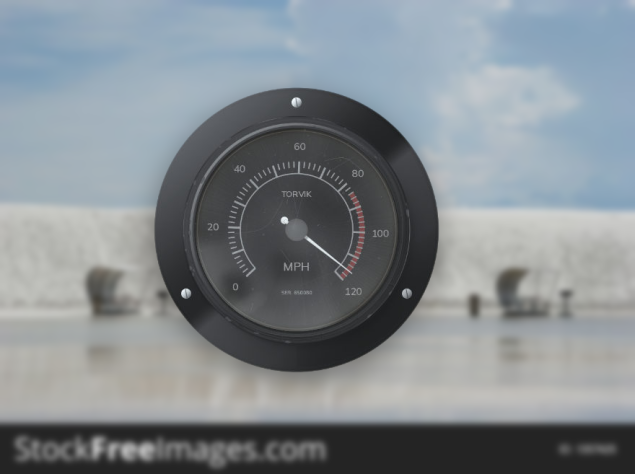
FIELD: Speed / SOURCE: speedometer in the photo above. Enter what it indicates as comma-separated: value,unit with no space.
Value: 116,mph
